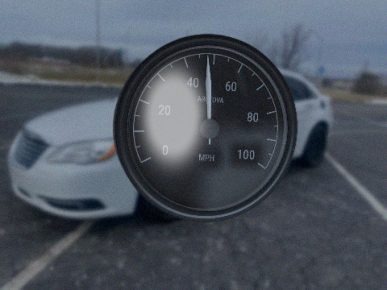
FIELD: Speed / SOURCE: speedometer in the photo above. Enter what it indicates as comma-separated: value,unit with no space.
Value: 47.5,mph
